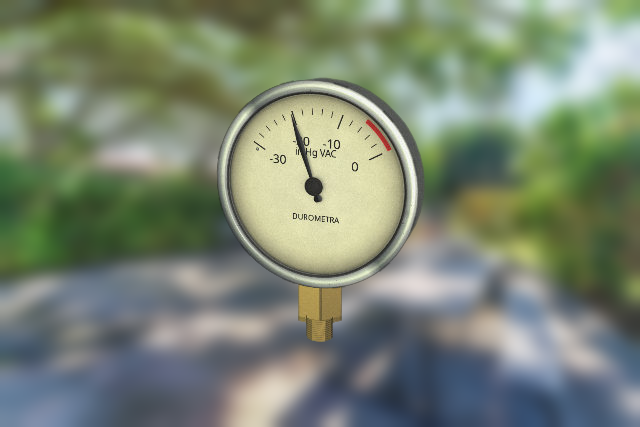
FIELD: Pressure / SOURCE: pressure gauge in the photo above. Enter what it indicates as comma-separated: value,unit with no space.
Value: -20,inHg
